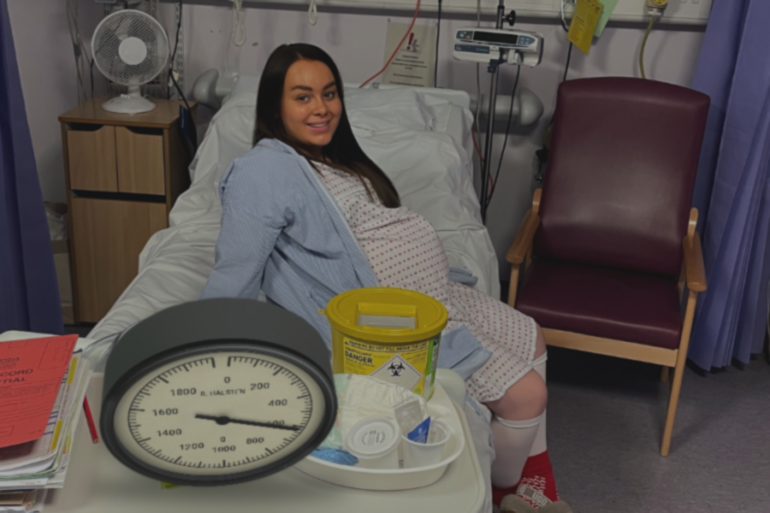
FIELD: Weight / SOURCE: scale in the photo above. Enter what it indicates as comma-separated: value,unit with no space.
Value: 600,g
